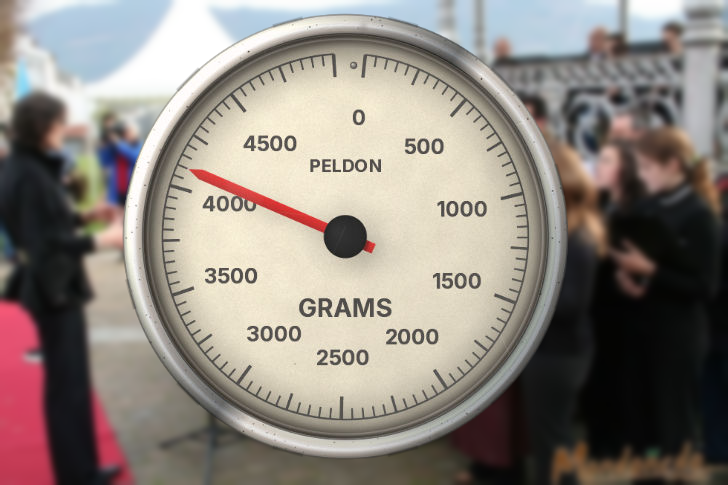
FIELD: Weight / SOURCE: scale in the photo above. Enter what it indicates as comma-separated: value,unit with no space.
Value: 4100,g
